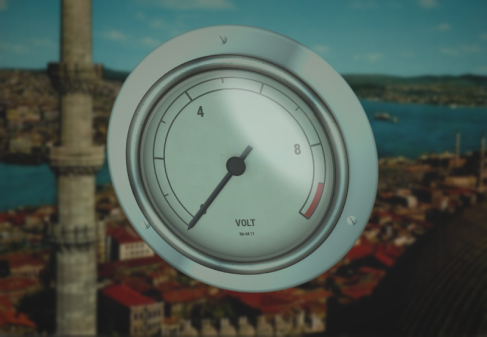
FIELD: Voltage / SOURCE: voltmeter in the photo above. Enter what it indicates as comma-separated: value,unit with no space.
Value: 0,V
